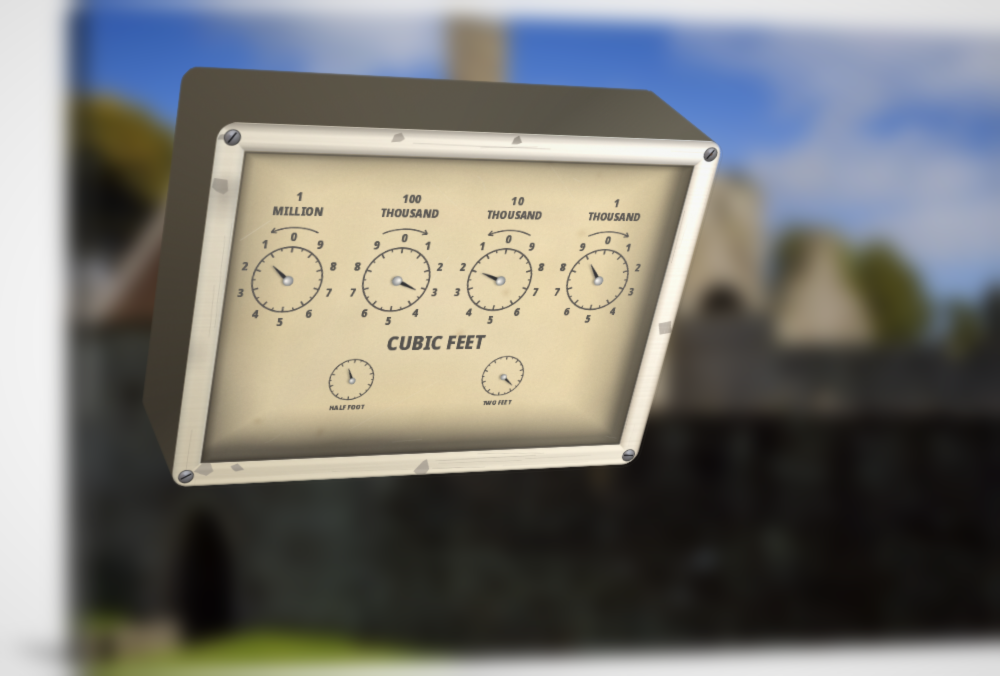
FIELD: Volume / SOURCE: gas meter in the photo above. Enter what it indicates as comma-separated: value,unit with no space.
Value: 131900,ft³
